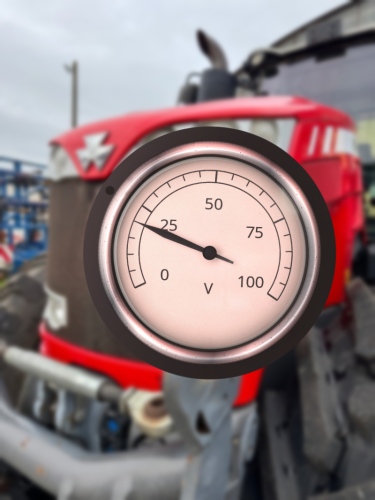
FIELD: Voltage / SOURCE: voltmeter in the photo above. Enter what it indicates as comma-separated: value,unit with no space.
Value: 20,V
